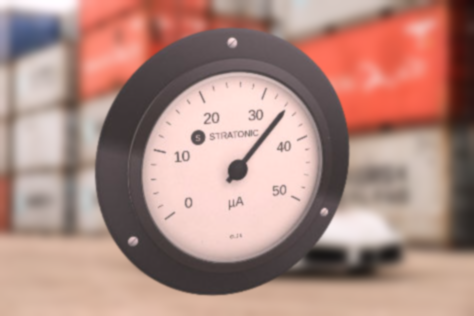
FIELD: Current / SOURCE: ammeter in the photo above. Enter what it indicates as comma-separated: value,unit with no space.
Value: 34,µA
